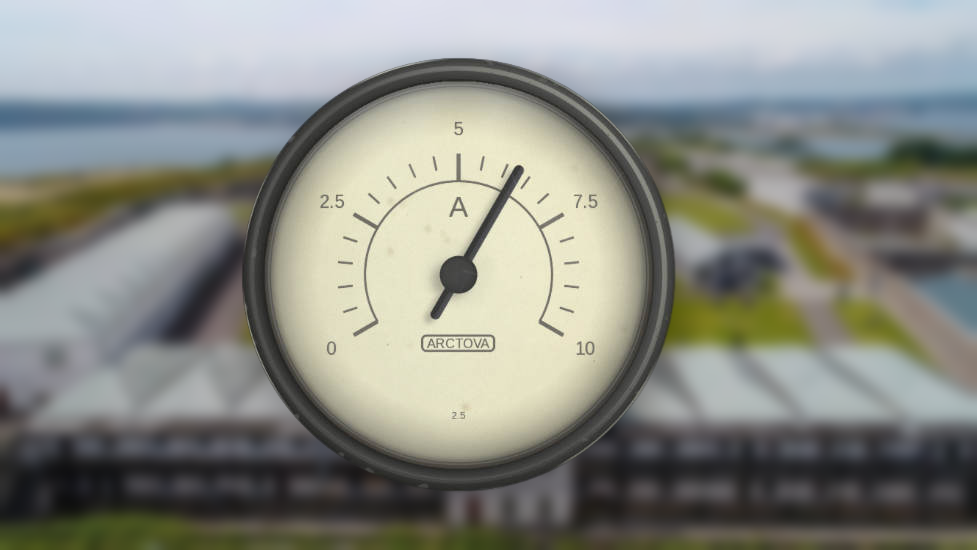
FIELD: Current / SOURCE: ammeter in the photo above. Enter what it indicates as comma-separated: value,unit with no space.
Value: 6.25,A
